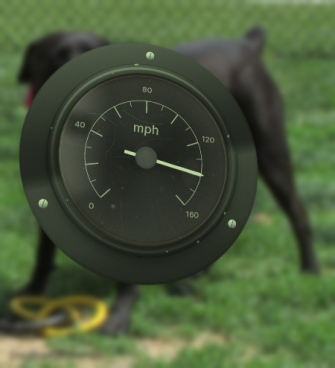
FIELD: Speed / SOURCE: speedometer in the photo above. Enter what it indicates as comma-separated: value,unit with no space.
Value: 140,mph
